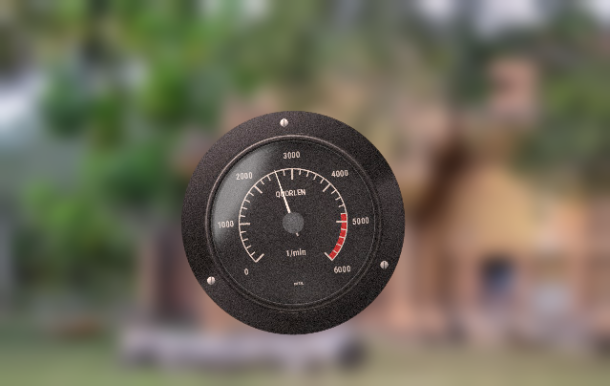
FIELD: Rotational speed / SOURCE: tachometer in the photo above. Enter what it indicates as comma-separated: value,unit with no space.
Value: 2600,rpm
